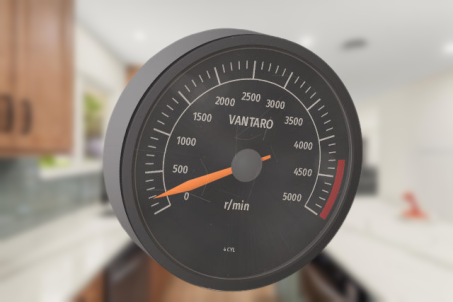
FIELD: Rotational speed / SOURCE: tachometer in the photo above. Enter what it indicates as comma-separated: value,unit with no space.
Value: 200,rpm
